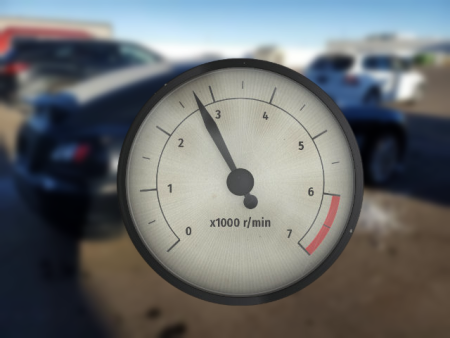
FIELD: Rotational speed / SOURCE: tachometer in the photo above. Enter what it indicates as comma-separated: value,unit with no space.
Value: 2750,rpm
